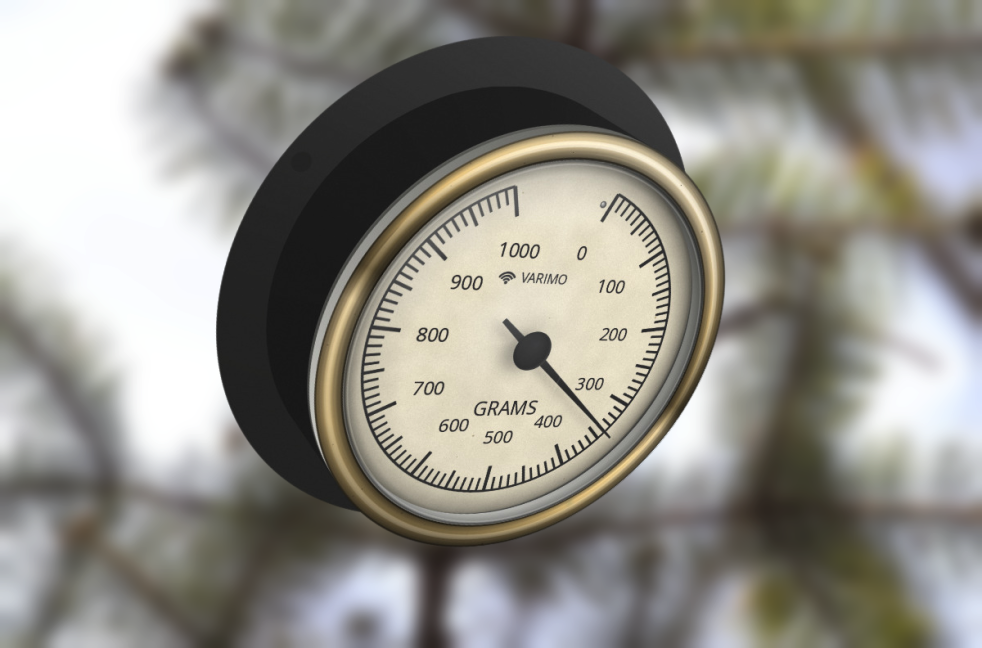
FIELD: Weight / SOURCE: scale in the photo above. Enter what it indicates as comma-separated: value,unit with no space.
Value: 340,g
